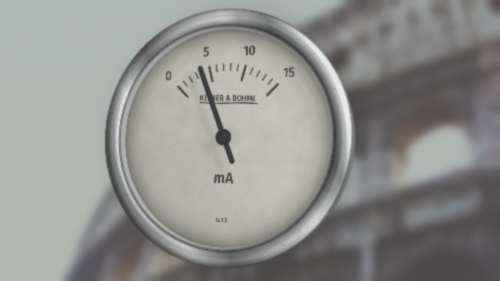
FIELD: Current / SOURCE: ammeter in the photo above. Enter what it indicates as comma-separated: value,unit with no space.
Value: 4,mA
